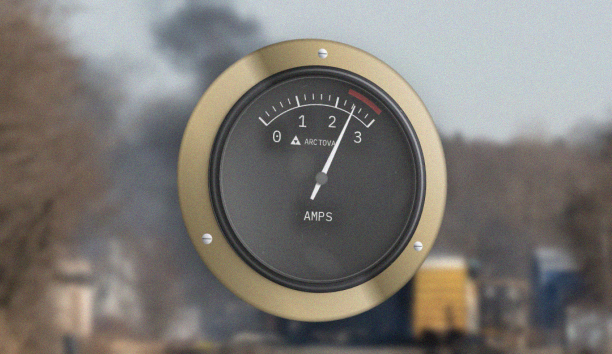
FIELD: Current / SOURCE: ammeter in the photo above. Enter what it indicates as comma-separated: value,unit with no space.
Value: 2.4,A
